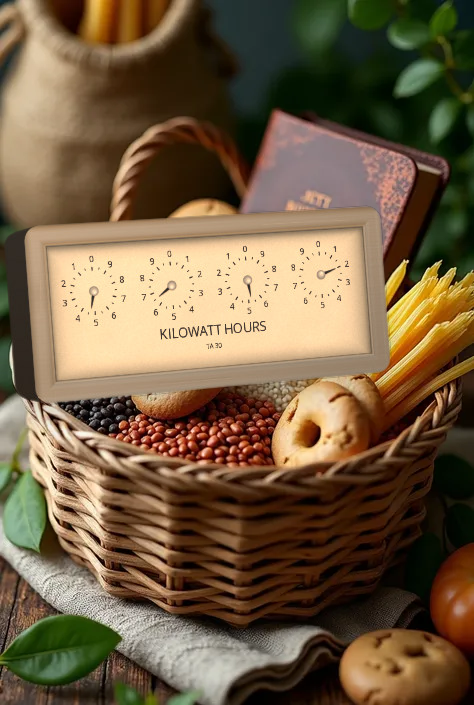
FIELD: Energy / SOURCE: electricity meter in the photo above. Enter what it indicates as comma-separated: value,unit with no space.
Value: 4652,kWh
